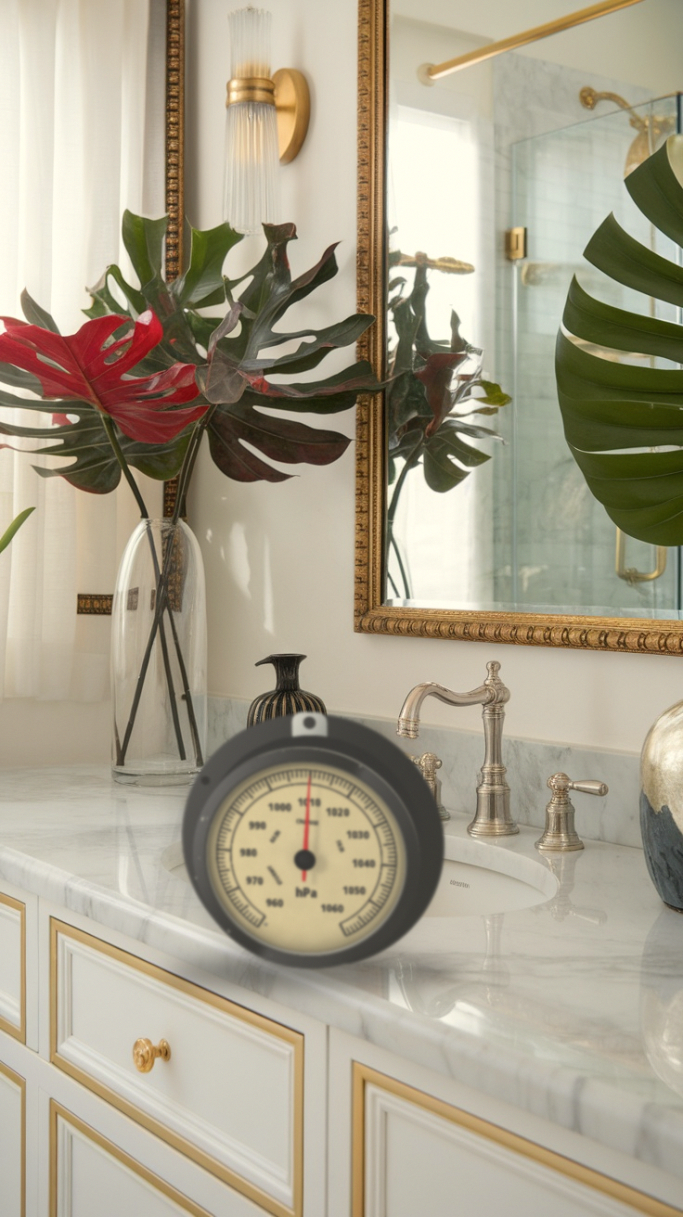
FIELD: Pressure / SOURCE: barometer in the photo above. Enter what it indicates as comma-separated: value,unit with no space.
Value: 1010,hPa
